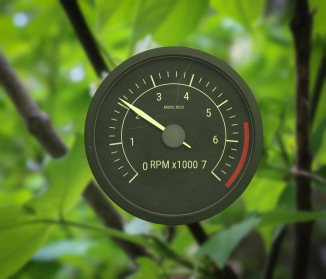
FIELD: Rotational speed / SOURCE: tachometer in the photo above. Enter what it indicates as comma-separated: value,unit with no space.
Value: 2100,rpm
